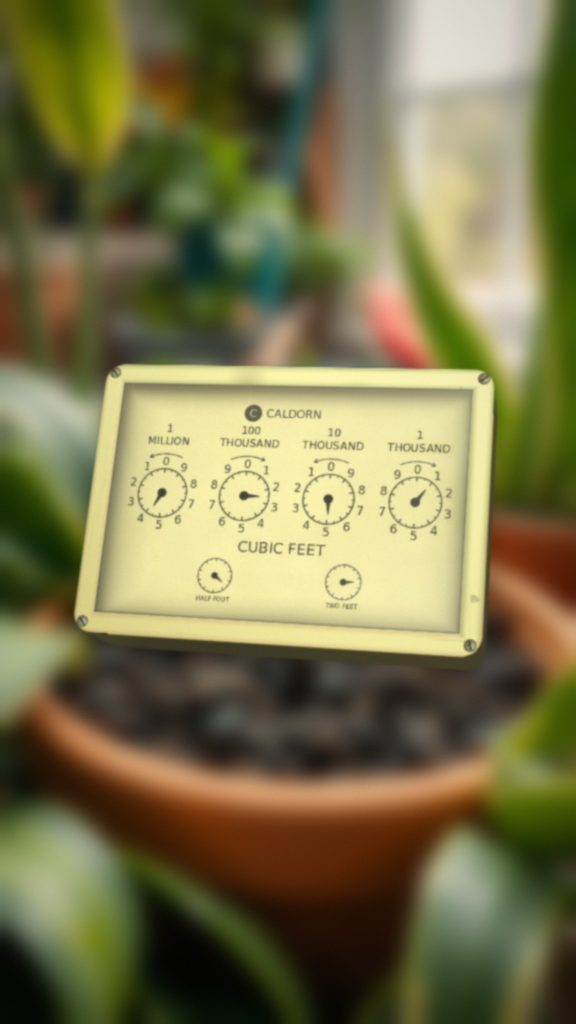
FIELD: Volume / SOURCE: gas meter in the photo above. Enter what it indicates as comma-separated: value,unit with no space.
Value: 425100,ft³
